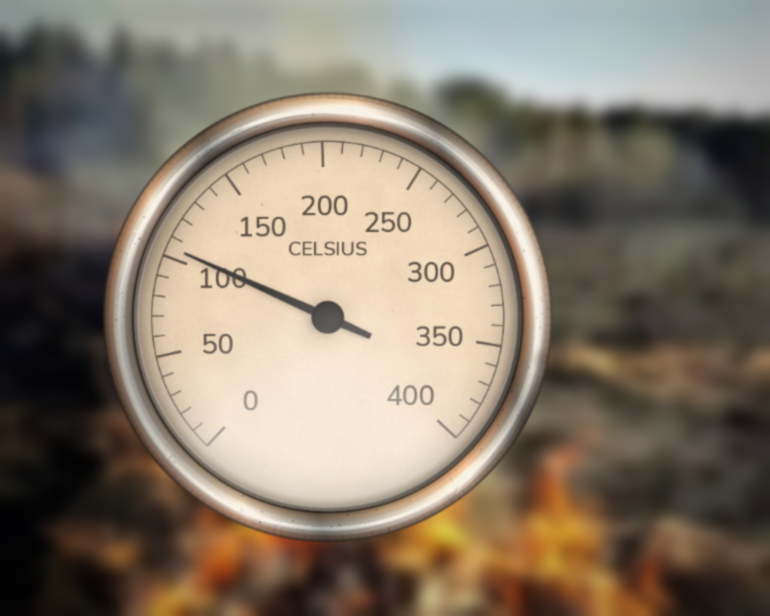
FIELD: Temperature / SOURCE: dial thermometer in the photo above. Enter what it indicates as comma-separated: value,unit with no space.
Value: 105,°C
